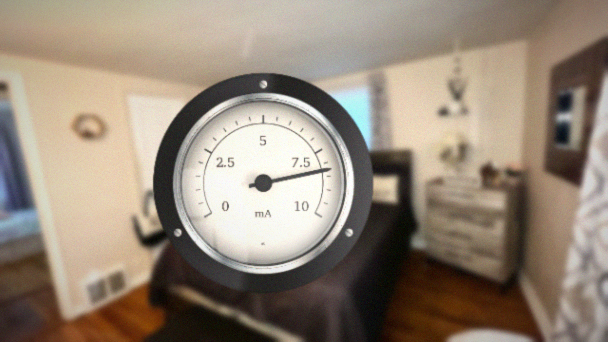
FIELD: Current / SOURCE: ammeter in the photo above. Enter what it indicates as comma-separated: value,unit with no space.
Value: 8.25,mA
